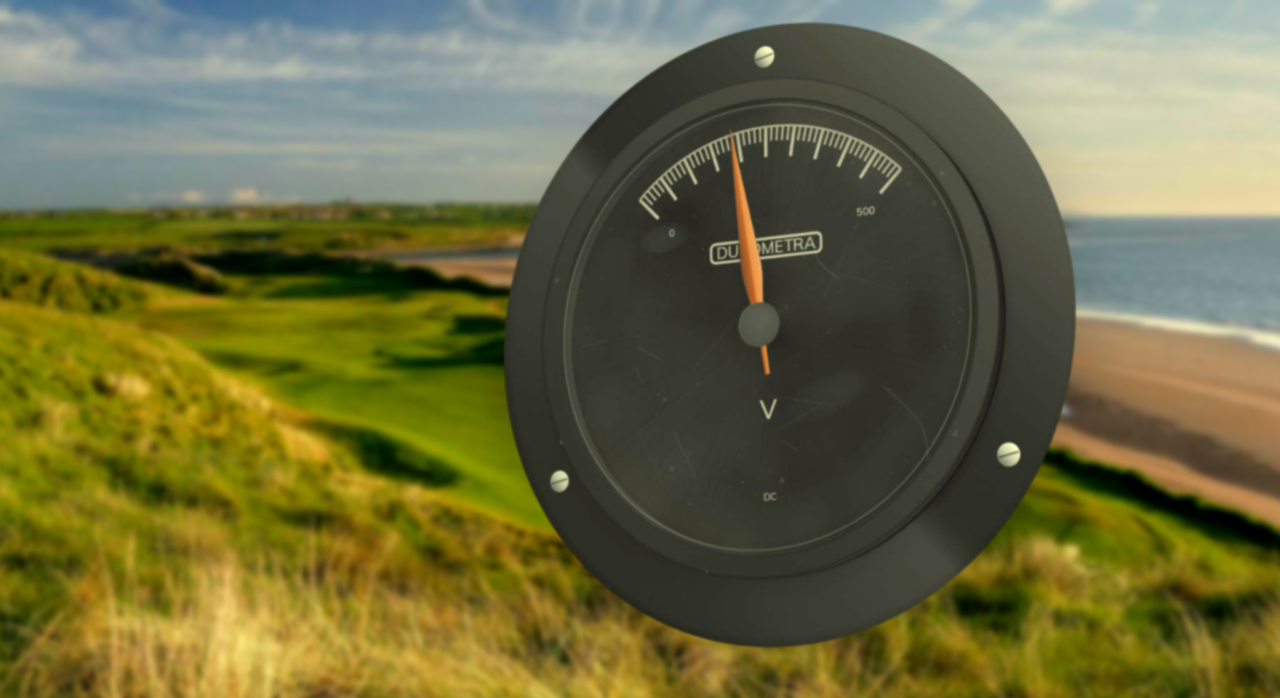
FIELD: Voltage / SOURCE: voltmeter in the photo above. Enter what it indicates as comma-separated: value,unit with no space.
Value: 200,V
